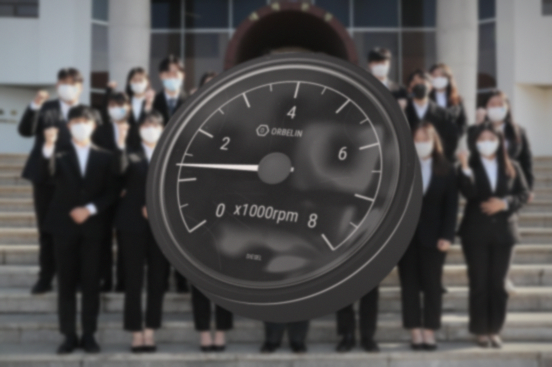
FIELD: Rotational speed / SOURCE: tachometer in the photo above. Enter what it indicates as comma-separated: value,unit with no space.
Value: 1250,rpm
